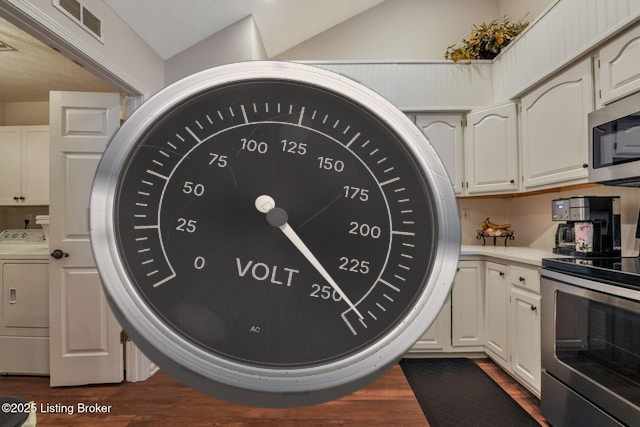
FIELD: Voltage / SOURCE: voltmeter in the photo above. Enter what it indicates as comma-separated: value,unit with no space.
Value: 245,V
